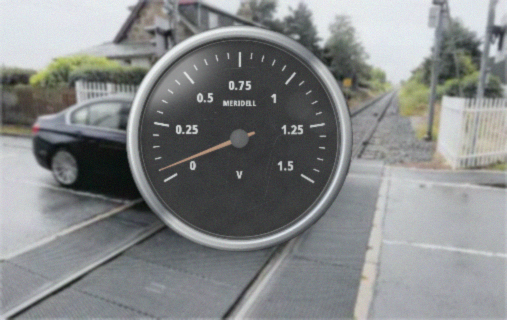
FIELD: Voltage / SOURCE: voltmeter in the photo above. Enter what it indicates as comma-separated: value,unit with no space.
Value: 0.05,V
